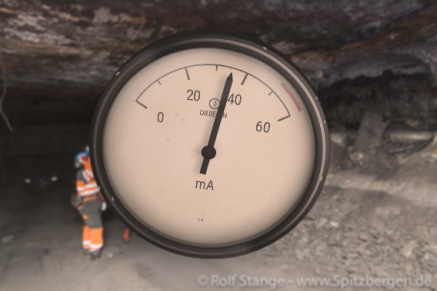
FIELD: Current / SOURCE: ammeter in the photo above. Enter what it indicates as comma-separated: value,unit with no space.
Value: 35,mA
